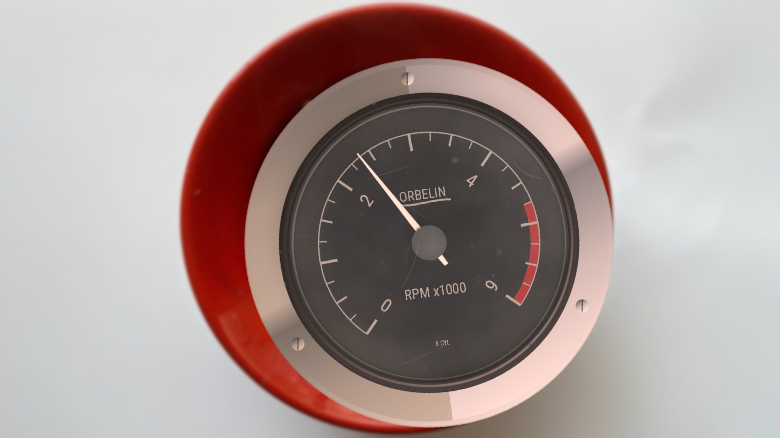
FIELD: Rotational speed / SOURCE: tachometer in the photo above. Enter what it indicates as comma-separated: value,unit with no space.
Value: 2375,rpm
